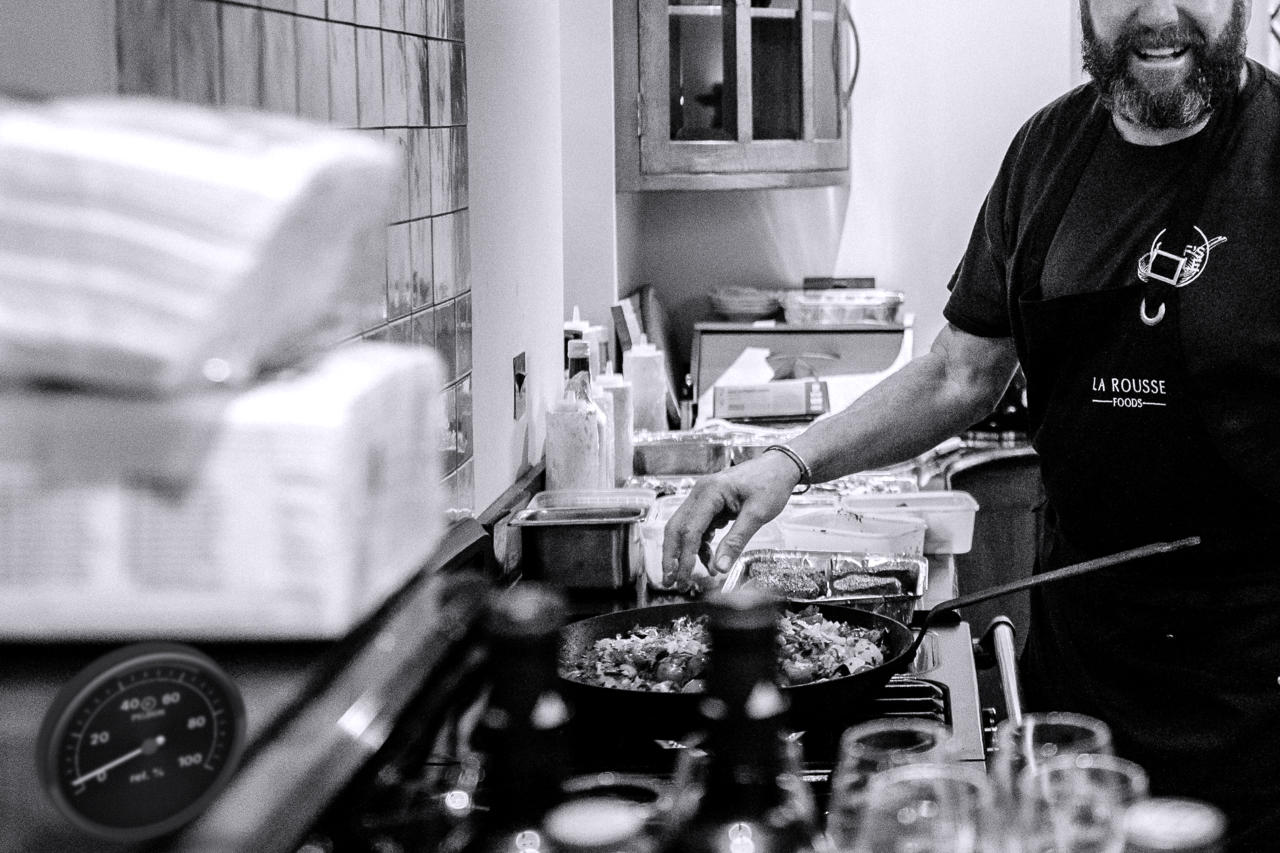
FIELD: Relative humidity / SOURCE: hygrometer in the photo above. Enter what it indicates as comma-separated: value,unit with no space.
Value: 4,%
